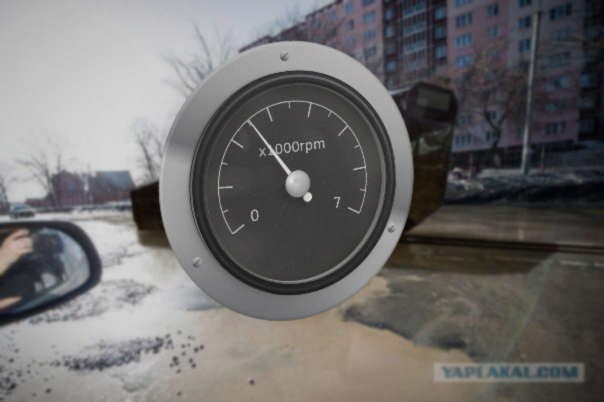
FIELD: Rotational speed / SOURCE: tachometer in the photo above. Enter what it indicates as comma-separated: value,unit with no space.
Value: 2500,rpm
